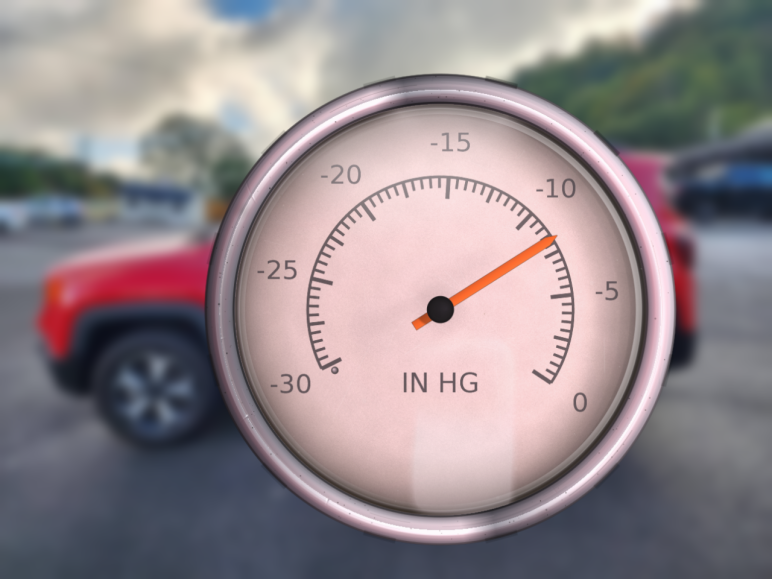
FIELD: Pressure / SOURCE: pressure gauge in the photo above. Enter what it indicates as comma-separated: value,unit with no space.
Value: -8.25,inHg
